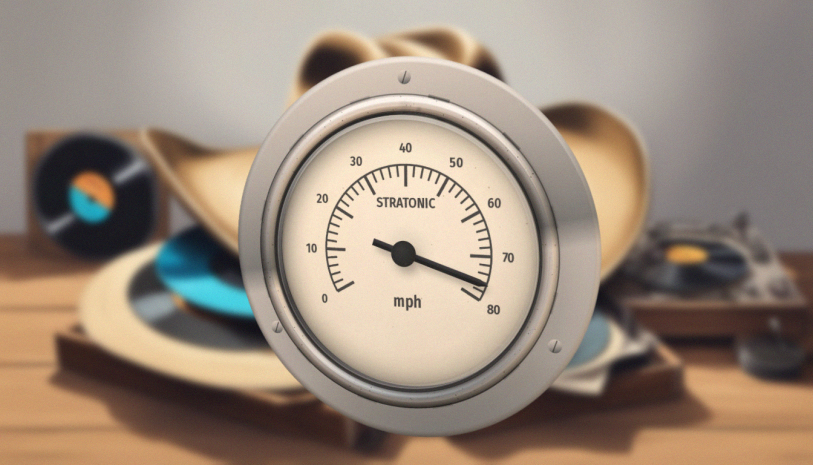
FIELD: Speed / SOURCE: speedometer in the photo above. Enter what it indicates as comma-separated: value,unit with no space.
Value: 76,mph
